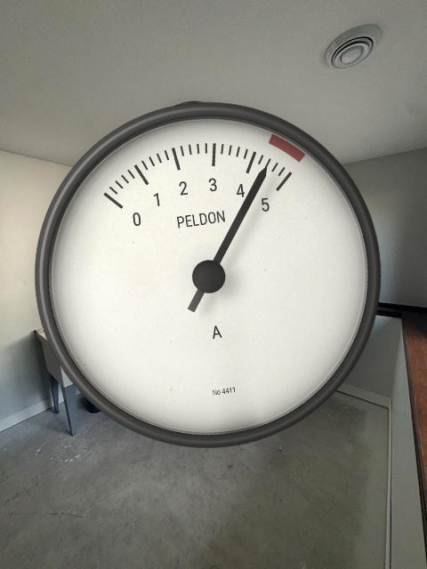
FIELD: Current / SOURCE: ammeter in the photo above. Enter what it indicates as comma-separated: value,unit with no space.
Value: 4.4,A
